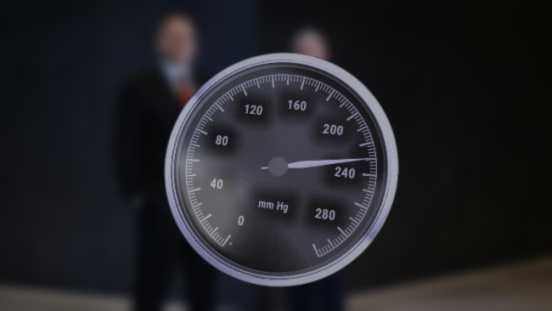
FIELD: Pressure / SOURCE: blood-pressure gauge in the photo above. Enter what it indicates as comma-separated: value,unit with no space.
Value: 230,mmHg
